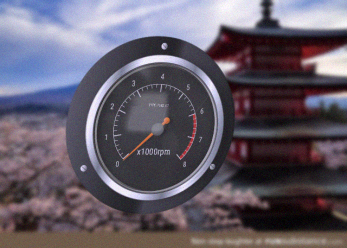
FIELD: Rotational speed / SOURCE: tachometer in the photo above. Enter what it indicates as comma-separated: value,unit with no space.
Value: 0,rpm
